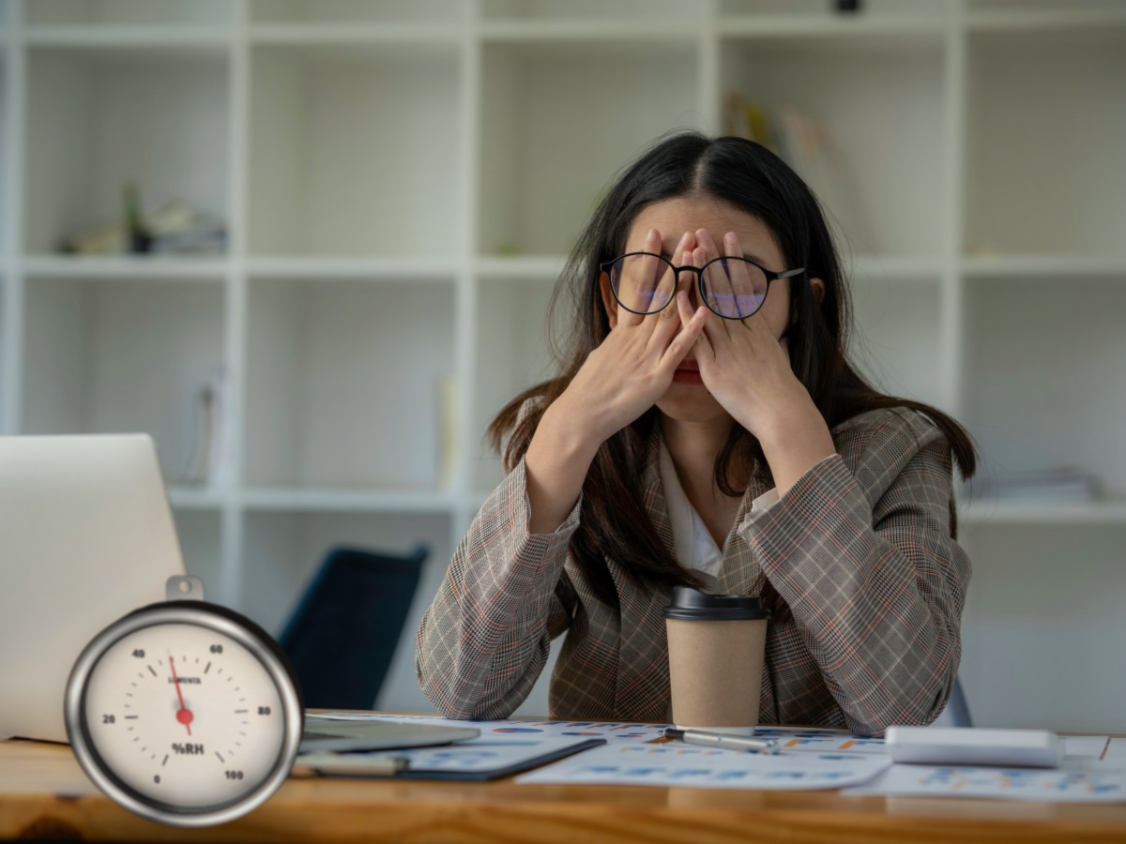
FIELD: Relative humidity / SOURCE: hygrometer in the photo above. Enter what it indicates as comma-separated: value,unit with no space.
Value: 48,%
